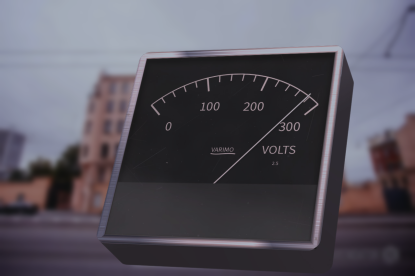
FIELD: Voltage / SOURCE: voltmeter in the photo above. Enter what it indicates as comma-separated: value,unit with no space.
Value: 280,V
